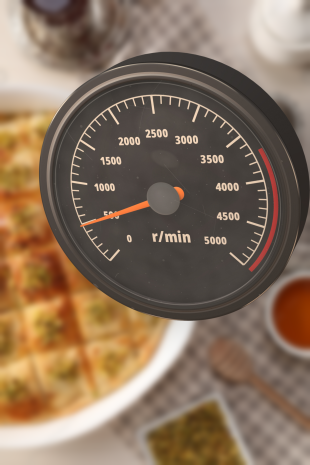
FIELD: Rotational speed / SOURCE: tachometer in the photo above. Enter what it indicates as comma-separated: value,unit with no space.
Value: 500,rpm
